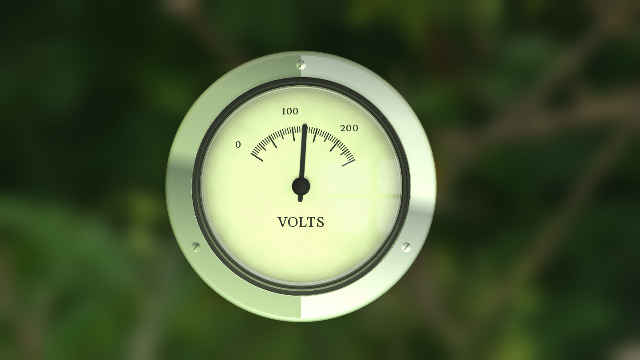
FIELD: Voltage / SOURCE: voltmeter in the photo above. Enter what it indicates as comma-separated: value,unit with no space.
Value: 125,V
